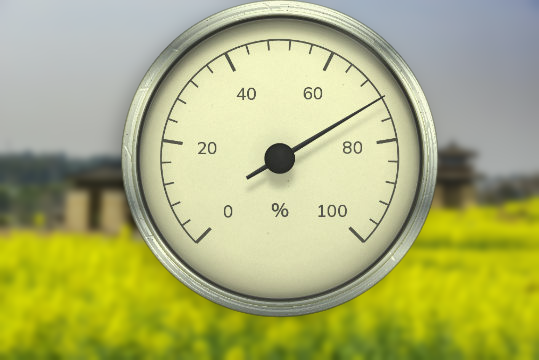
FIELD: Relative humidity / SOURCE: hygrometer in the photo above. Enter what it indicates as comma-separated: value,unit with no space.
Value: 72,%
